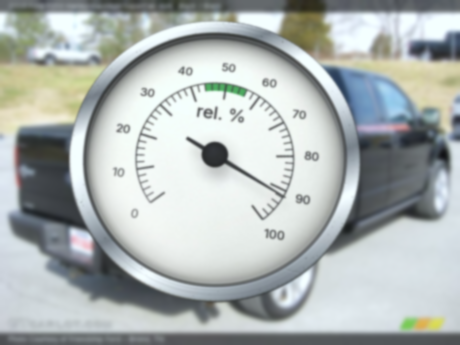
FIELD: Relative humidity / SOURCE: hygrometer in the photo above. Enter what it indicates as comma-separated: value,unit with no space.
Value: 92,%
